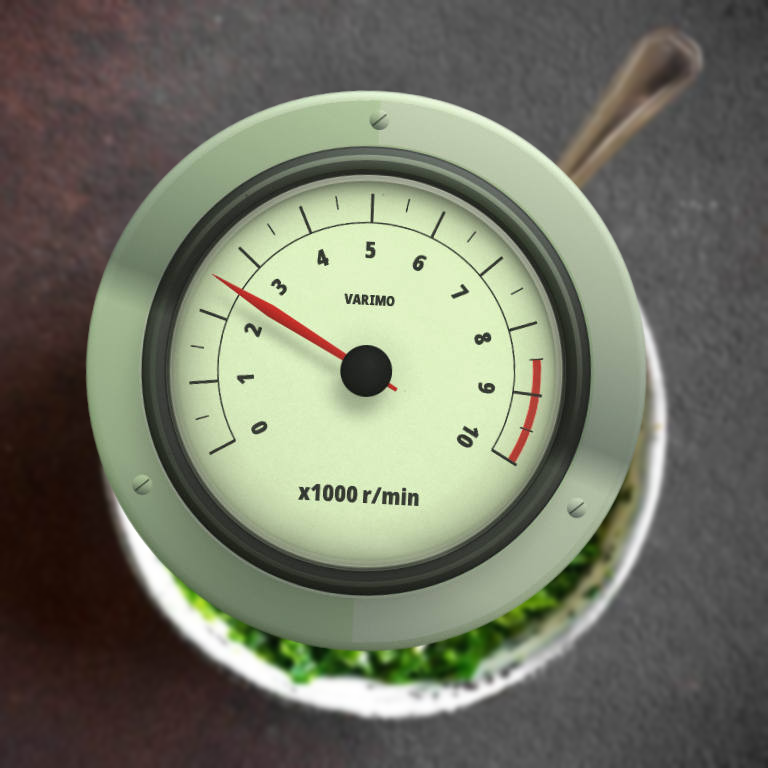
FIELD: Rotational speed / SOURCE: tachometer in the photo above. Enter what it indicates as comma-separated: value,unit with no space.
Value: 2500,rpm
